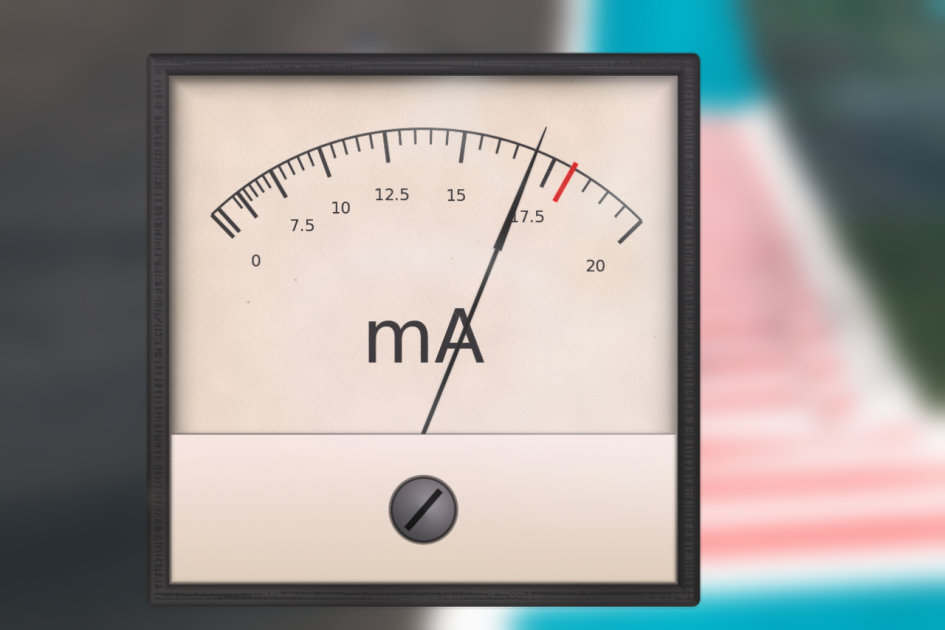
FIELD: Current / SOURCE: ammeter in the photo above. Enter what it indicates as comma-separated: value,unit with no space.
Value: 17,mA
